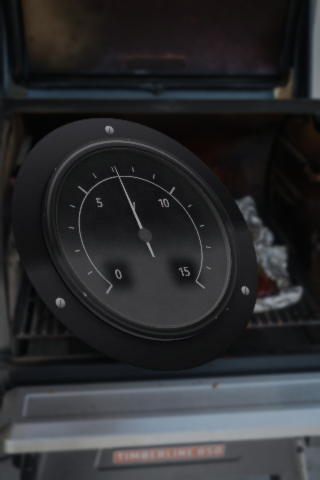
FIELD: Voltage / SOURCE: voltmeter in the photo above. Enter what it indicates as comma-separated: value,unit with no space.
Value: 7,V
